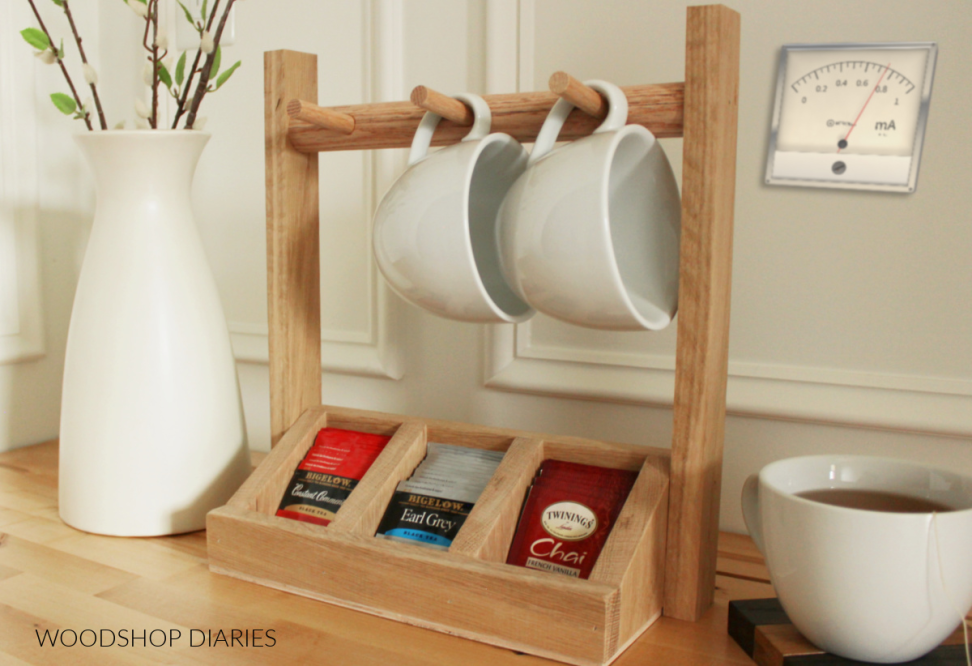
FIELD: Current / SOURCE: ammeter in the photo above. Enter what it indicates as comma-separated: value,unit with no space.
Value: 0.75,mA
